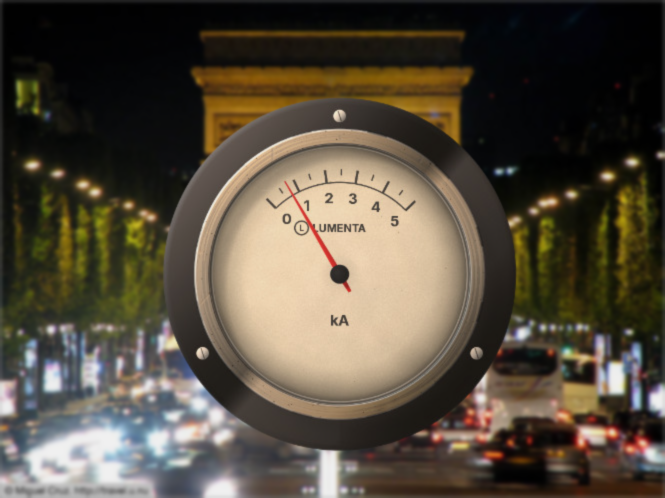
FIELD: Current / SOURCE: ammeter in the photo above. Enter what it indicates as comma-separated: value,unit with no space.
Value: 0.75,kA
